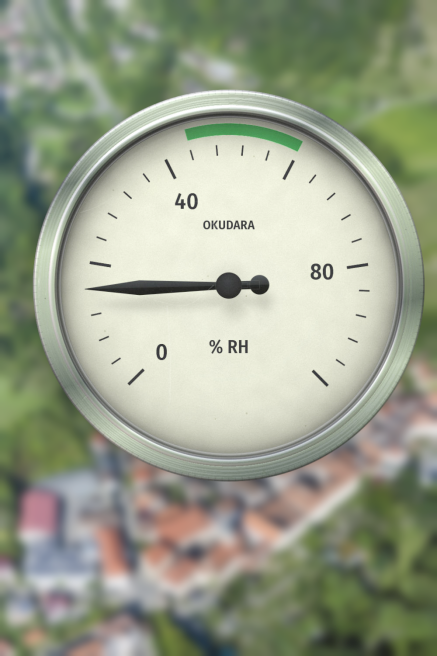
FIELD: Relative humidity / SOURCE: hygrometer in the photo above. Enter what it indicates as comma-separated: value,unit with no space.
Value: 16,%
